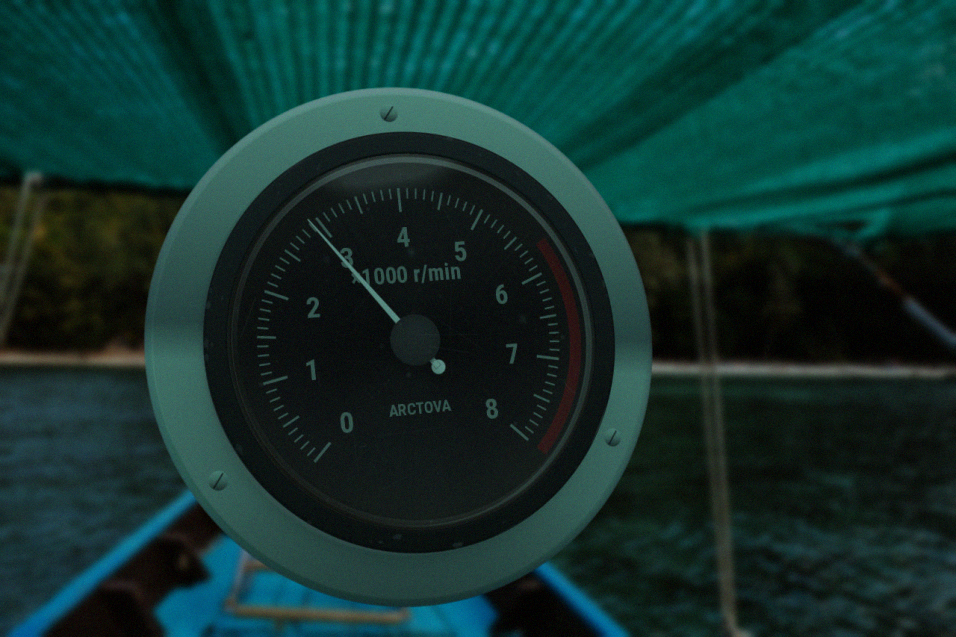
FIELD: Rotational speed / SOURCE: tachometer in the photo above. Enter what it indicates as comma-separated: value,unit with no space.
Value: 2900,rpm
